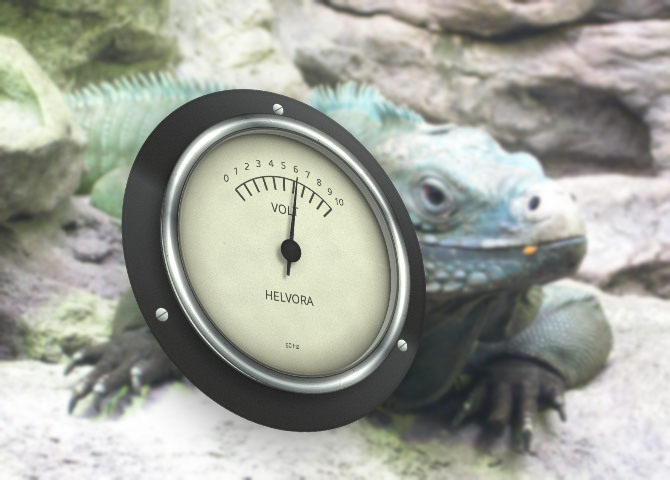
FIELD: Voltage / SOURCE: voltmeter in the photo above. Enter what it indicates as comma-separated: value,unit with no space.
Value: 6,V
